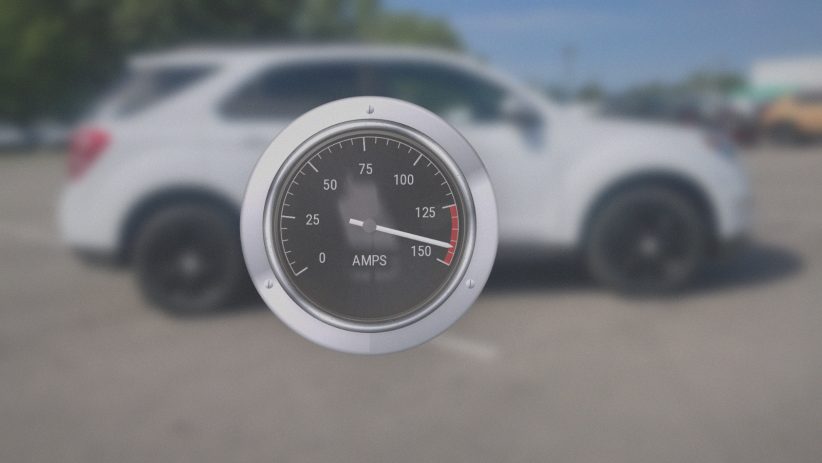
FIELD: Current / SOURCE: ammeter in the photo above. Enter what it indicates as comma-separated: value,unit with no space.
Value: 142.5,A
